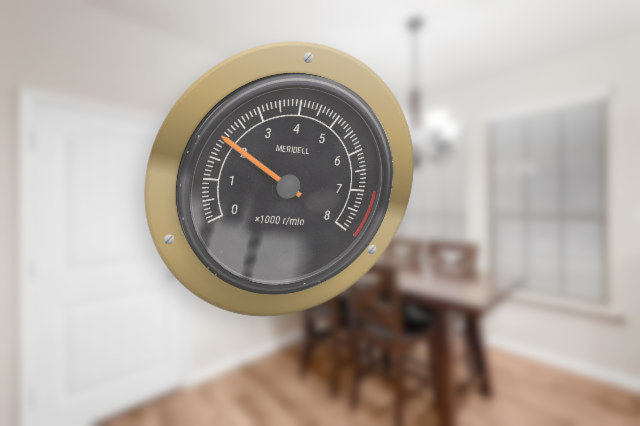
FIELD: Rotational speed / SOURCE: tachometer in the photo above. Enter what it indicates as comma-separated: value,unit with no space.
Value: 2000,rpm
